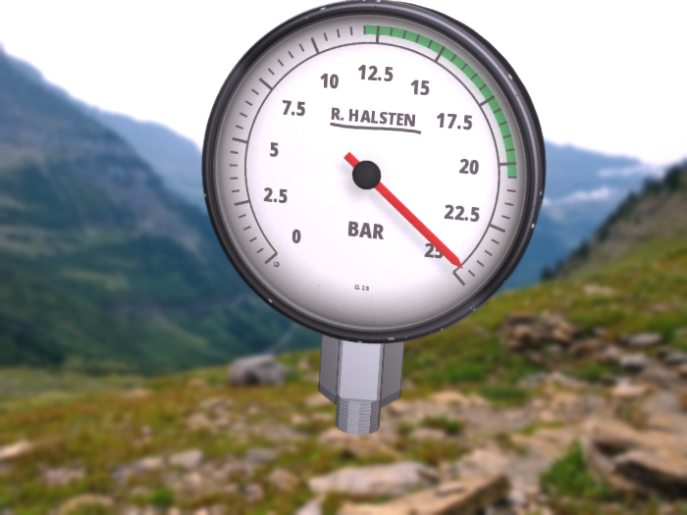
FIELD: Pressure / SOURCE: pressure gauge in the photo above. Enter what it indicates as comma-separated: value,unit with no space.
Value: 24.5,bar
